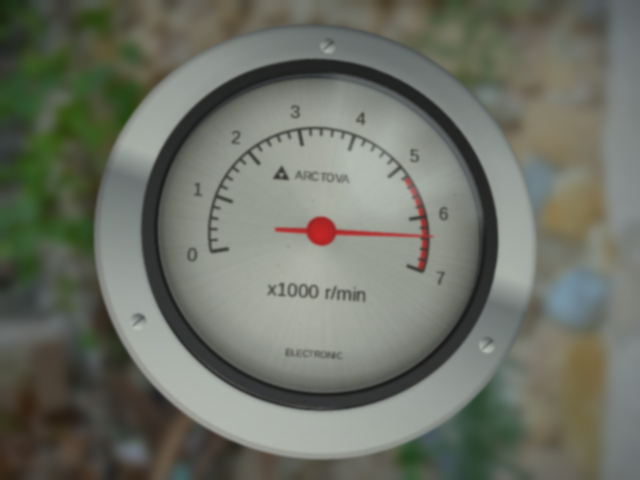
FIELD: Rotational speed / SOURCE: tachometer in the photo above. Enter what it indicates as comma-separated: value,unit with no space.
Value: 6400,rpm
